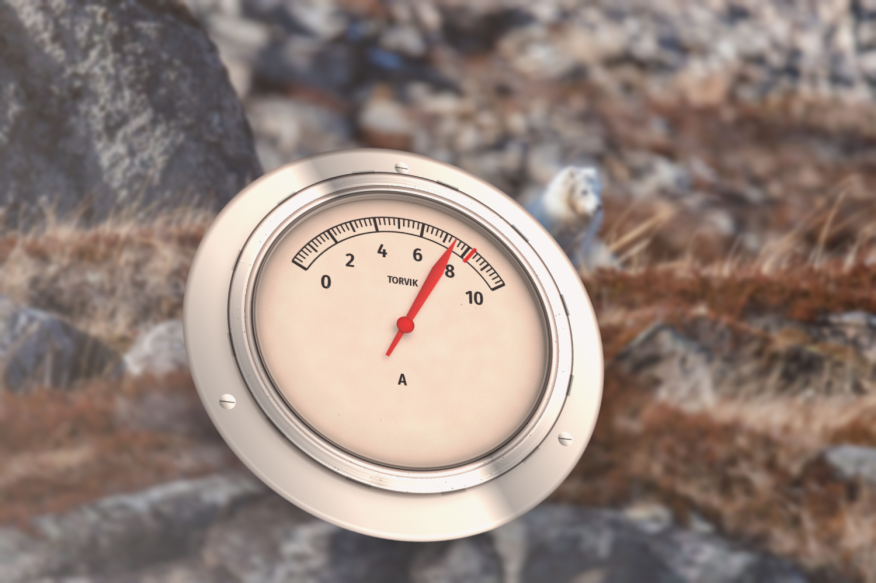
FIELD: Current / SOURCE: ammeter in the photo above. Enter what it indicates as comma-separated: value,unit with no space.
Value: 7.4,A
